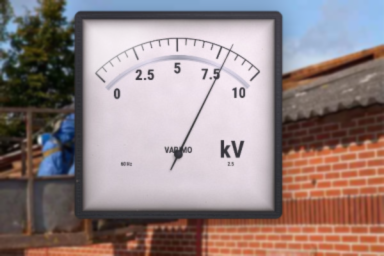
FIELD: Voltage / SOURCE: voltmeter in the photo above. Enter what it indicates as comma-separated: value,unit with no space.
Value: 8,kV
